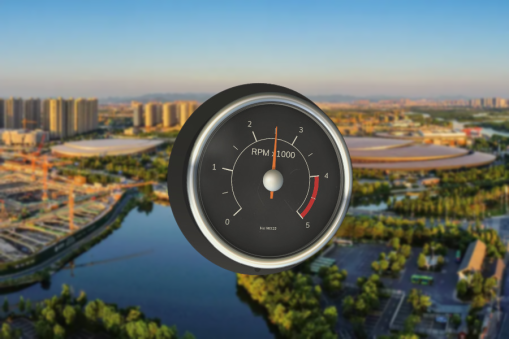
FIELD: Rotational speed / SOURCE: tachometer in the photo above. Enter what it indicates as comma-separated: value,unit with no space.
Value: 2500,rpm
